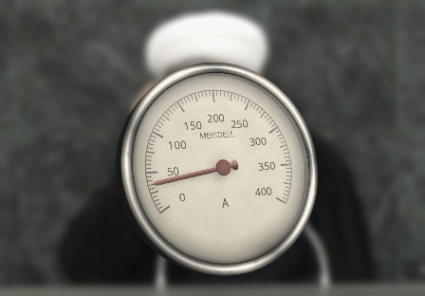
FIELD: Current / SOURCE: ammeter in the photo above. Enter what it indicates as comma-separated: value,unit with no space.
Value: 35,A
